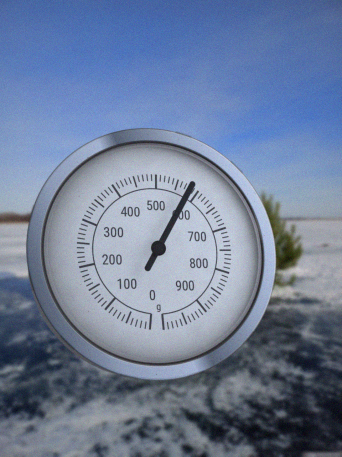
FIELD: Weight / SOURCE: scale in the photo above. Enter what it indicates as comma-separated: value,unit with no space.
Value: 580,g
